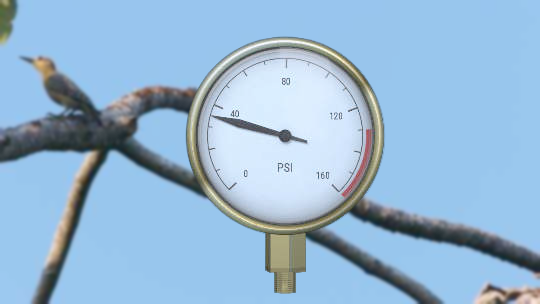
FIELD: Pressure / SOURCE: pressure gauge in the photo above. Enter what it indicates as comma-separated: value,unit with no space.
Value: 35,psi
